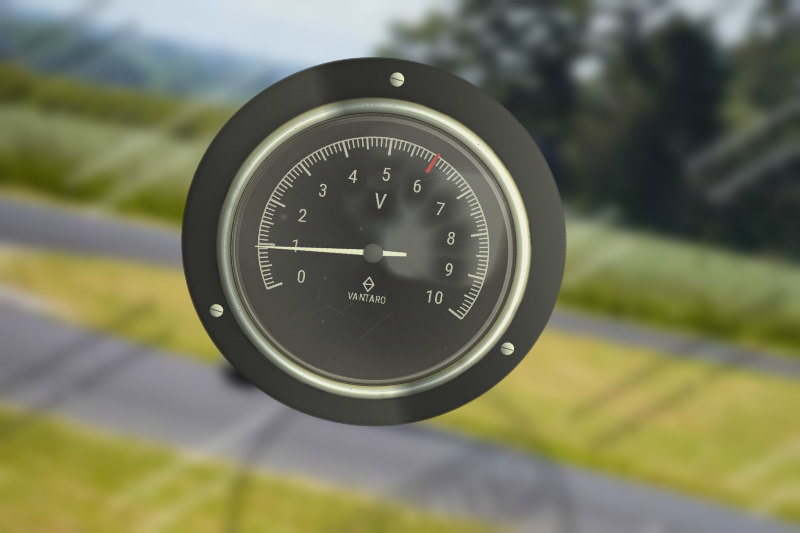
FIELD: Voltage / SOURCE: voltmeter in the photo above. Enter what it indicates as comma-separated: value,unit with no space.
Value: 1,V
